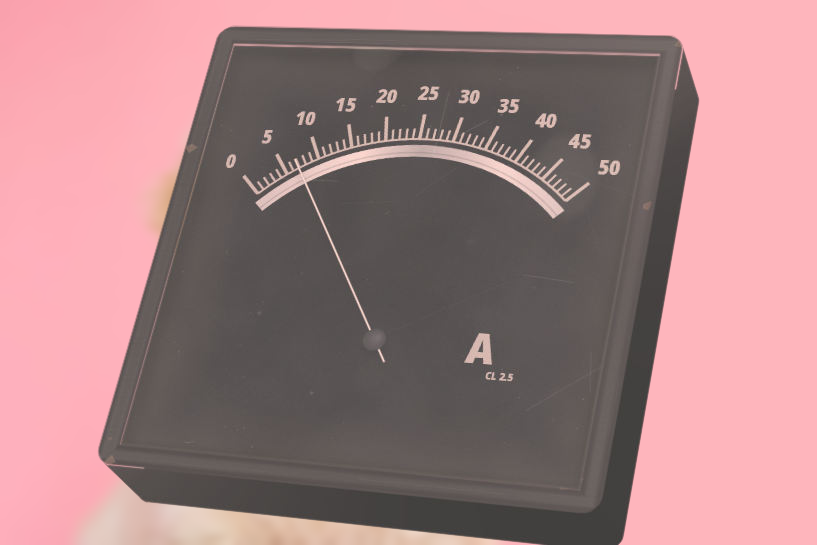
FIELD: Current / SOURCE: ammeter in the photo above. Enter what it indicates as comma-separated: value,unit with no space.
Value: 7,A
